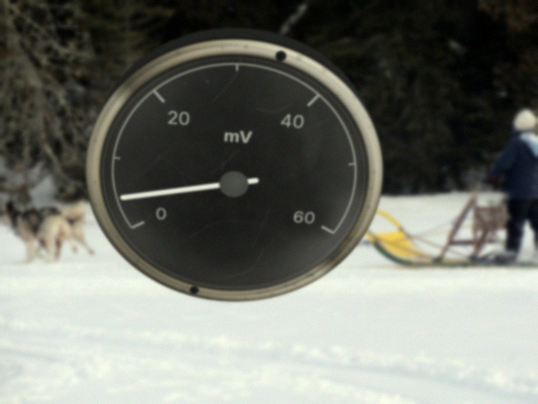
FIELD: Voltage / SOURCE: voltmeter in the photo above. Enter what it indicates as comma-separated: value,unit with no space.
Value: 5,mV
